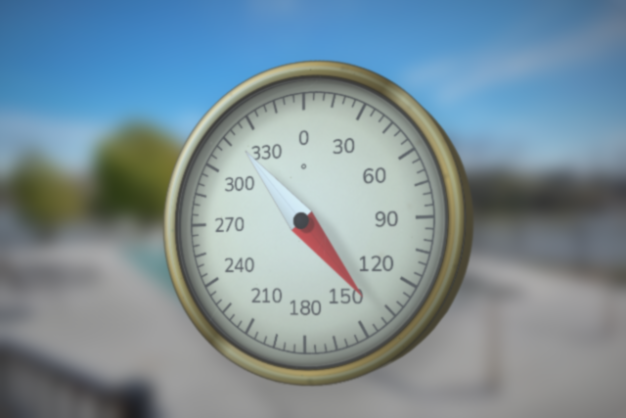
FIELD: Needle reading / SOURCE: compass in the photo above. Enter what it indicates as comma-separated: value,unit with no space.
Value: 140,°
